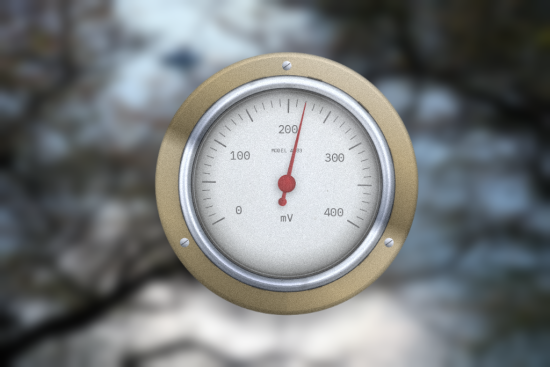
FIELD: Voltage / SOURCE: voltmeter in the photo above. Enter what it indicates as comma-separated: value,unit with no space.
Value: 220,mV
